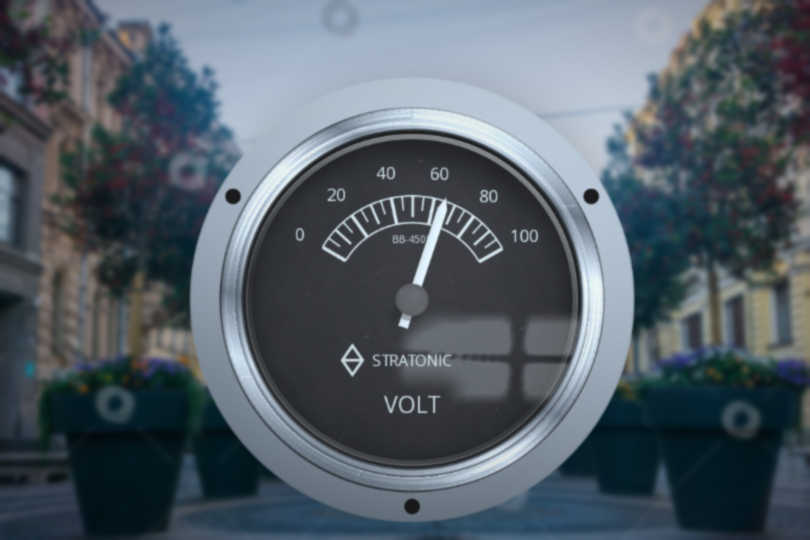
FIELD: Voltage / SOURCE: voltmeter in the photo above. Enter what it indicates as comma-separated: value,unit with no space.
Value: 65,V
